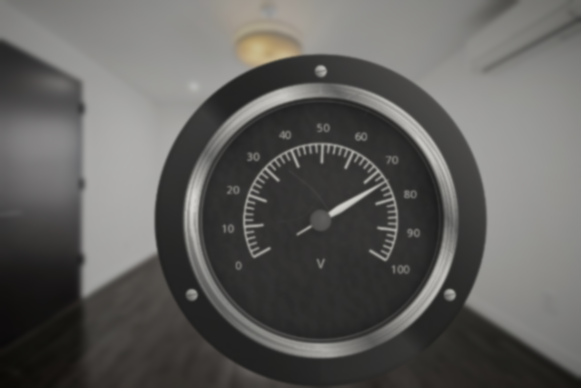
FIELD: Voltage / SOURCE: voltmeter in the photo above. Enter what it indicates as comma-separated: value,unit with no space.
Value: 74,V
